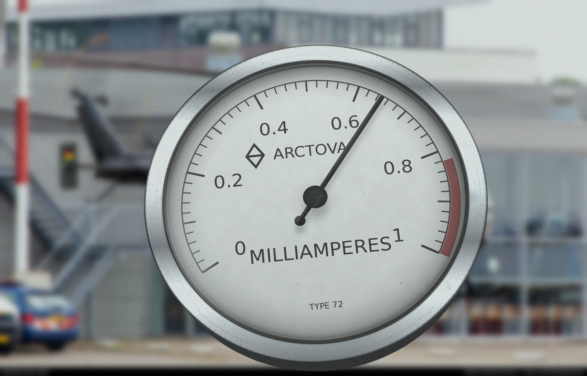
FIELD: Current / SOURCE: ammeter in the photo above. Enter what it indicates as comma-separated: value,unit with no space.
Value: 0.65,mA
